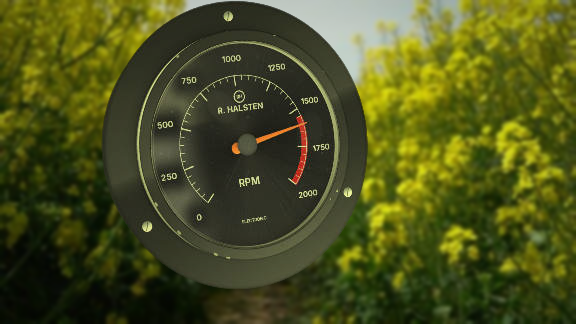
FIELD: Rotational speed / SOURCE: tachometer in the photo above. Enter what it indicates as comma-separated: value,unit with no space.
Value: 1600,rpm
